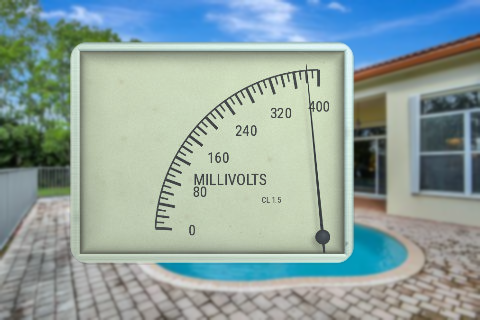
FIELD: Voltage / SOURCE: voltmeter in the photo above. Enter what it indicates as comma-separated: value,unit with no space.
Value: 380,mV
